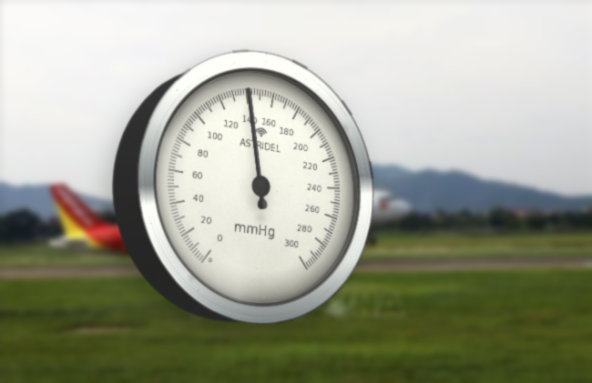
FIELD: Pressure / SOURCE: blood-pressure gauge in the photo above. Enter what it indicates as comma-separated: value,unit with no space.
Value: 140,mmHg
